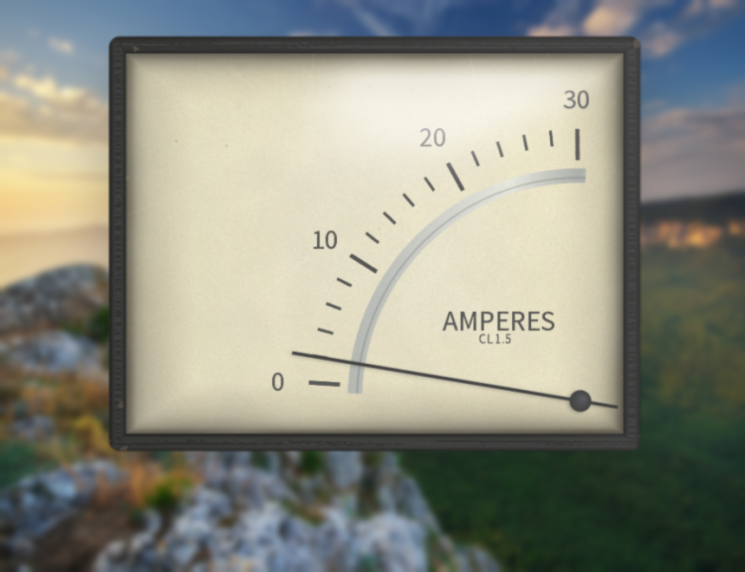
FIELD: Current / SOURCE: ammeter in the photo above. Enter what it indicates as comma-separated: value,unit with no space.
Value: 2,A
